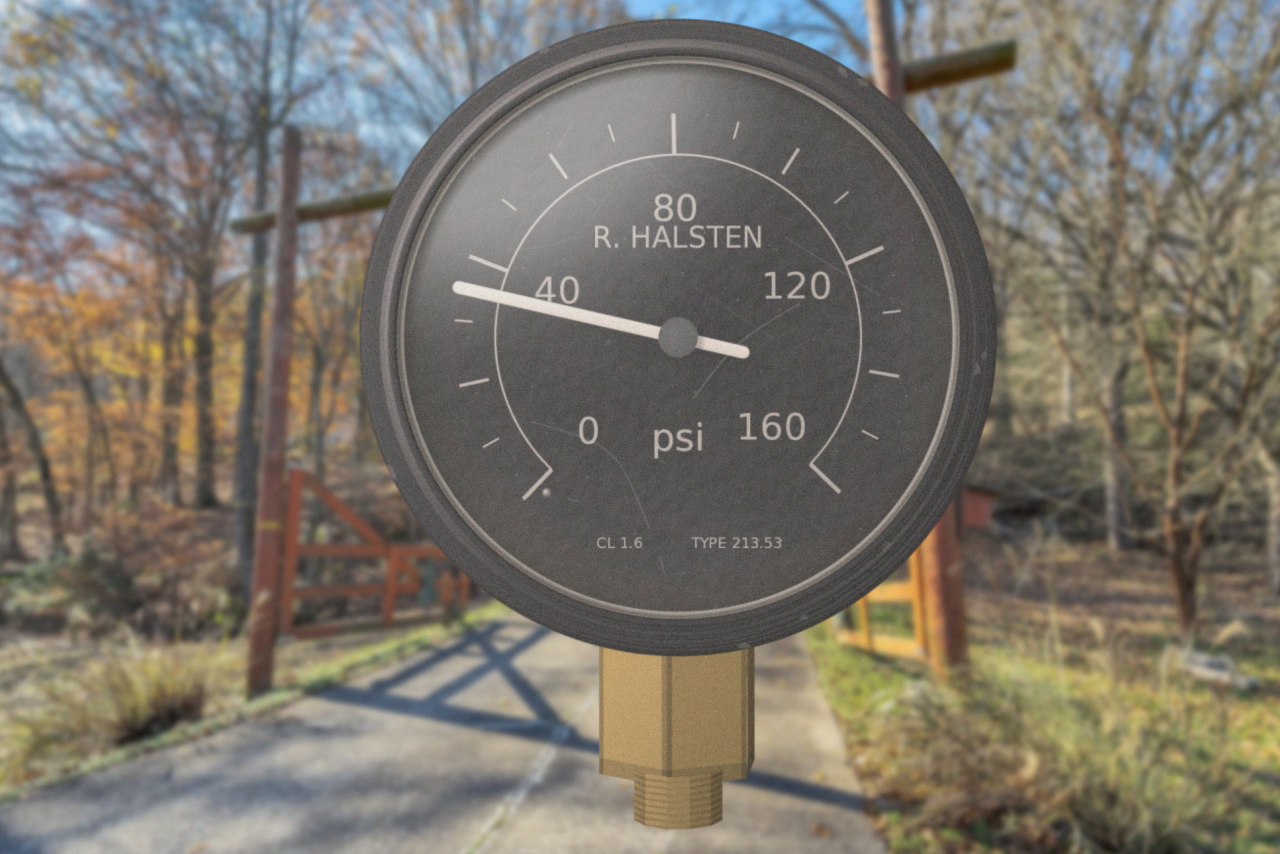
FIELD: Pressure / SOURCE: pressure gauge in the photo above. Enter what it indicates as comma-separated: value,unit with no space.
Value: 35,psi
